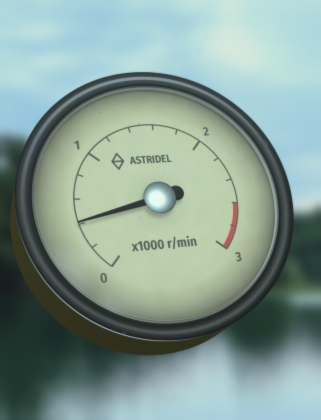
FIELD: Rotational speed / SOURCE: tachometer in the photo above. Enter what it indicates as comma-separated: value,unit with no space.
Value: 400,rpm
